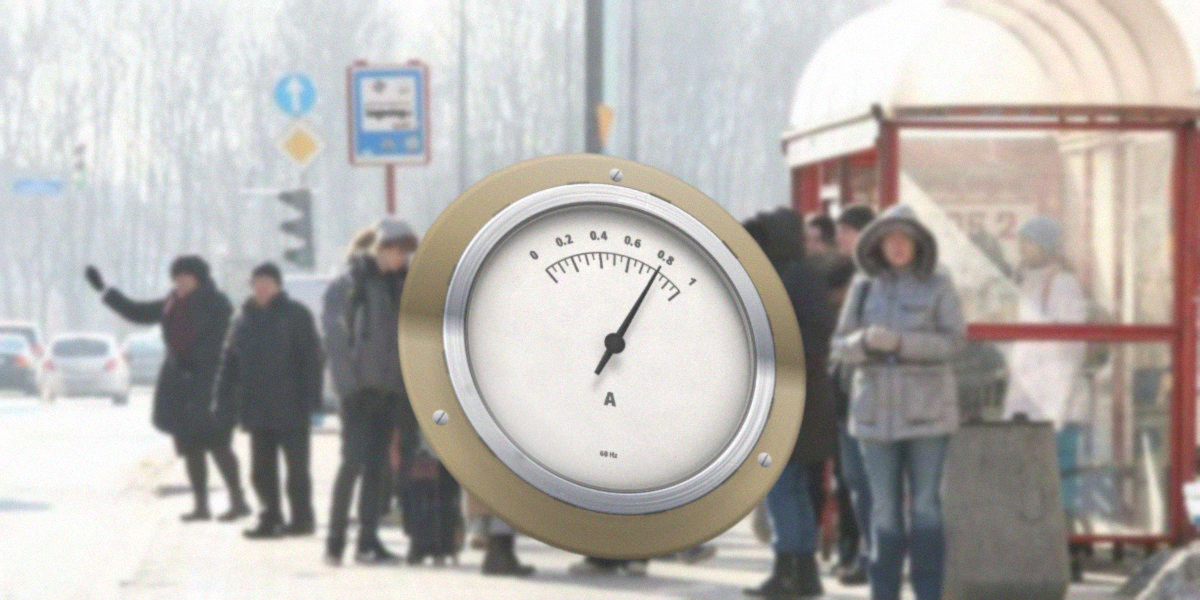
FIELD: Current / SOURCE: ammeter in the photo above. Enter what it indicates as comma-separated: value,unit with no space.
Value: 0.8,A
